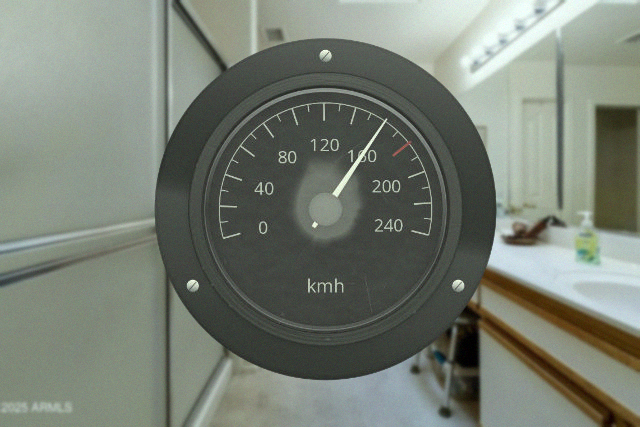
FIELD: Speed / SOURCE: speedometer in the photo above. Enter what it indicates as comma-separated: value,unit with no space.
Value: 160,km/h
